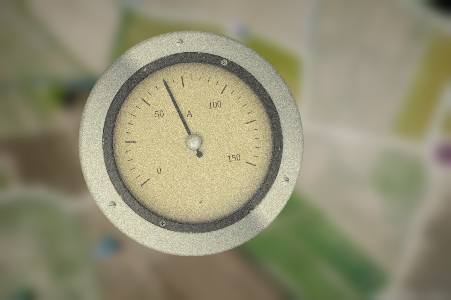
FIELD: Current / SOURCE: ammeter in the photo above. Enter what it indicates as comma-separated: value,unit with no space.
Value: 65,A
